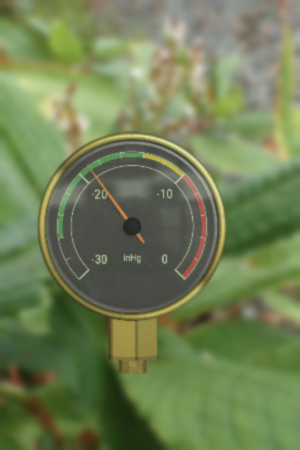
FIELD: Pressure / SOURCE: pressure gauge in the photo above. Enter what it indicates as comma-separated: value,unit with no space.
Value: -19,inHg
